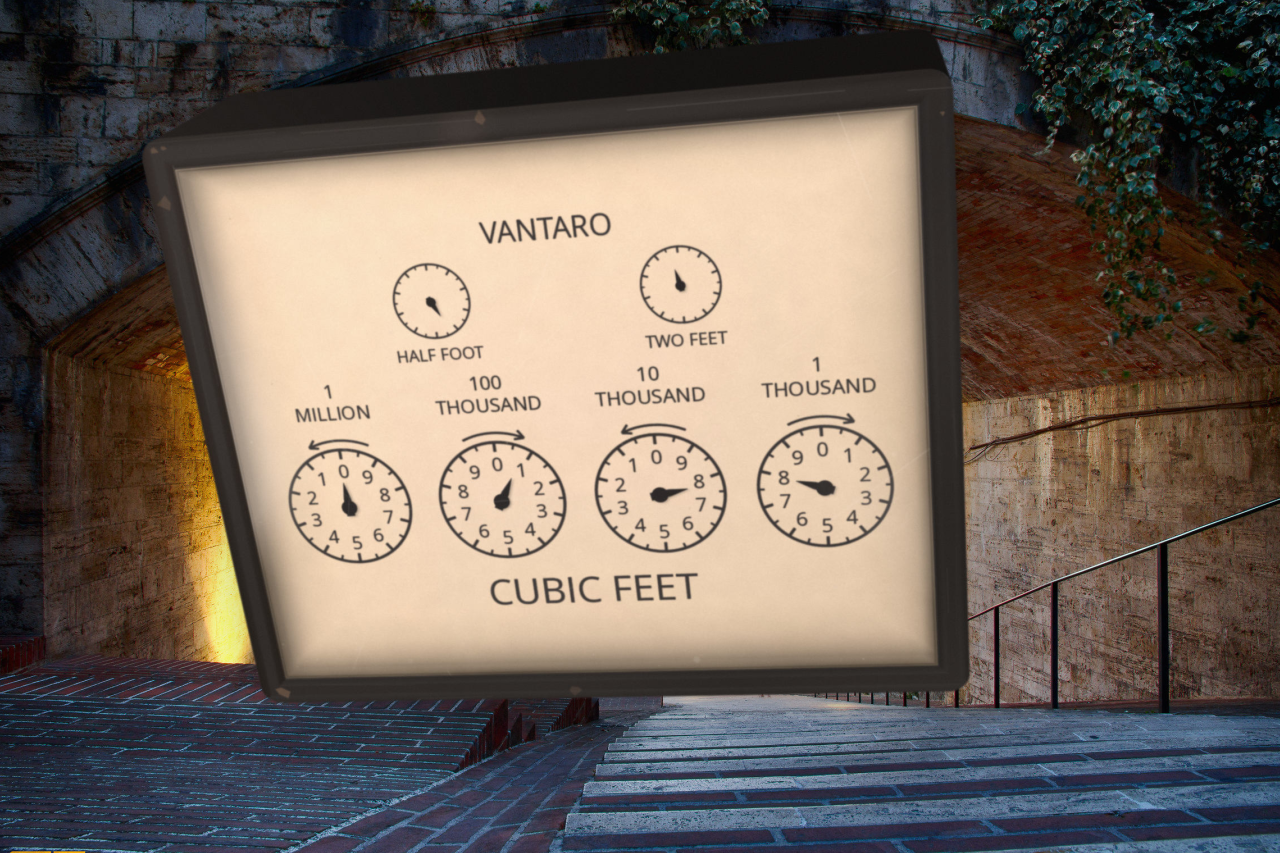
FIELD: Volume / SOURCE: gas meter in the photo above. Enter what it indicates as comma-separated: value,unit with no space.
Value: 7800,ft³
